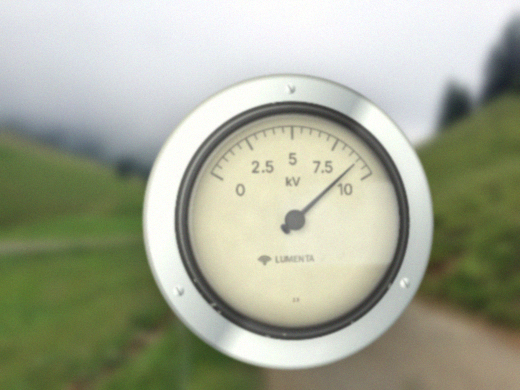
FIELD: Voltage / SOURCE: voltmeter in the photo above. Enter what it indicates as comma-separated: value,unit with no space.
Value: 9,kV
